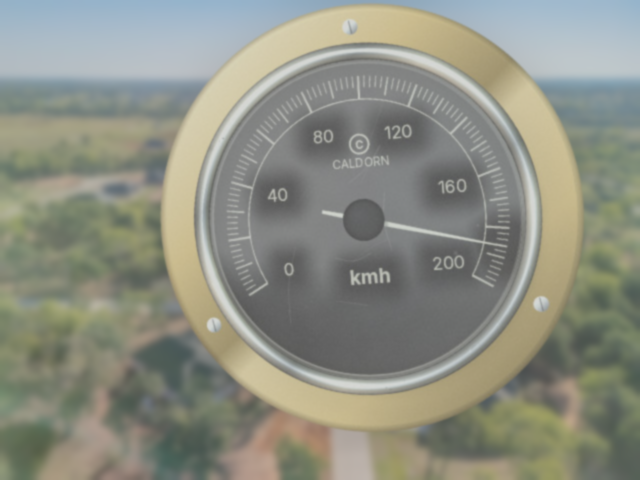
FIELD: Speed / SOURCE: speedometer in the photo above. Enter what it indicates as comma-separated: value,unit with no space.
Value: 186,km/h
